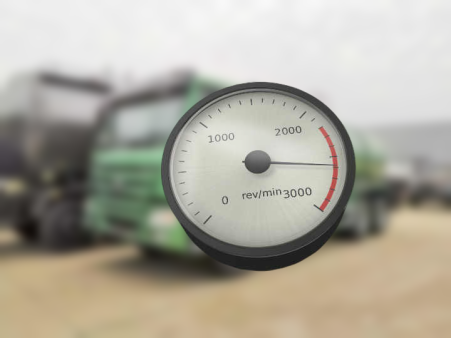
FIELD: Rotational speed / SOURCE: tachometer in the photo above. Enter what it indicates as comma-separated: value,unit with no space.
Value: 2600,rpm
